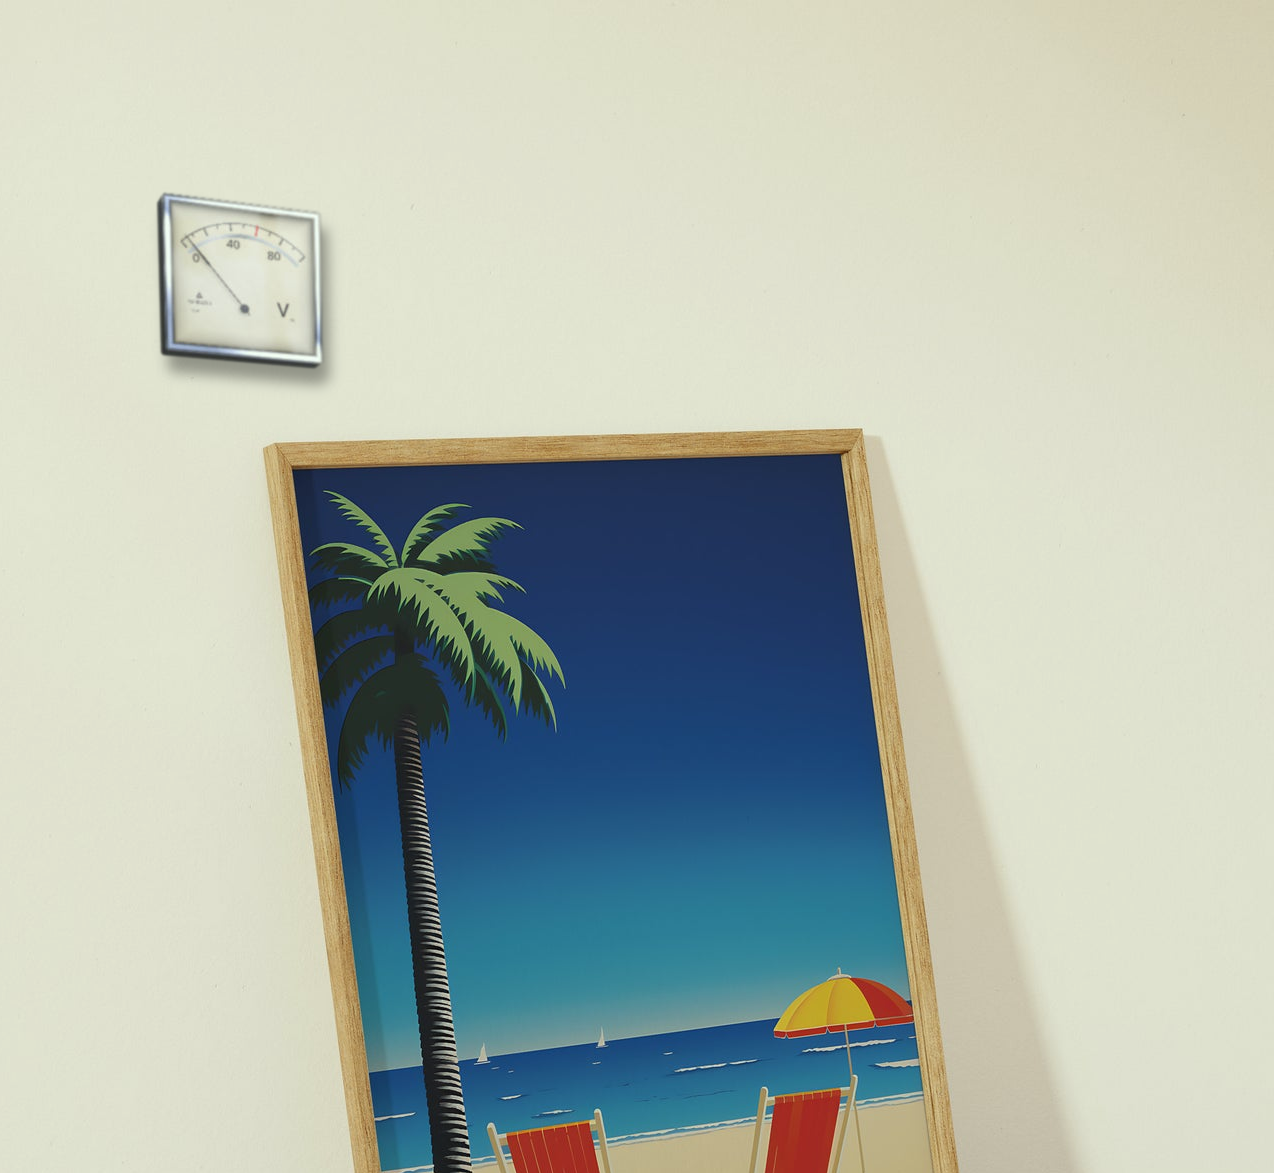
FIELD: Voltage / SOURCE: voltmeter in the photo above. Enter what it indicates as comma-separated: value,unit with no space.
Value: 5,V
